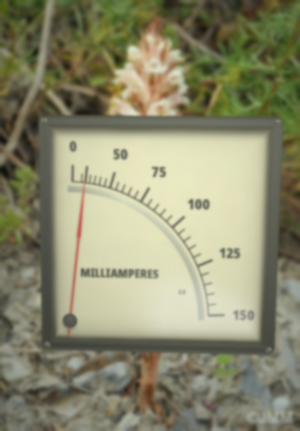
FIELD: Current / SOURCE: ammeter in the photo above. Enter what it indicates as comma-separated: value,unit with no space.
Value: 25,mA
